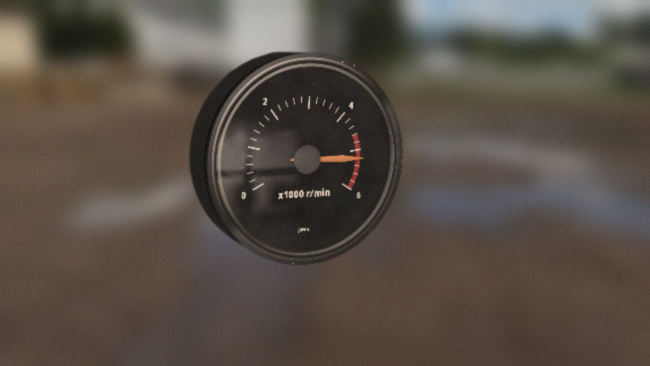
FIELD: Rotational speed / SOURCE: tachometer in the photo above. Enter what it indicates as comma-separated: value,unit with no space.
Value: 5200,rpm
